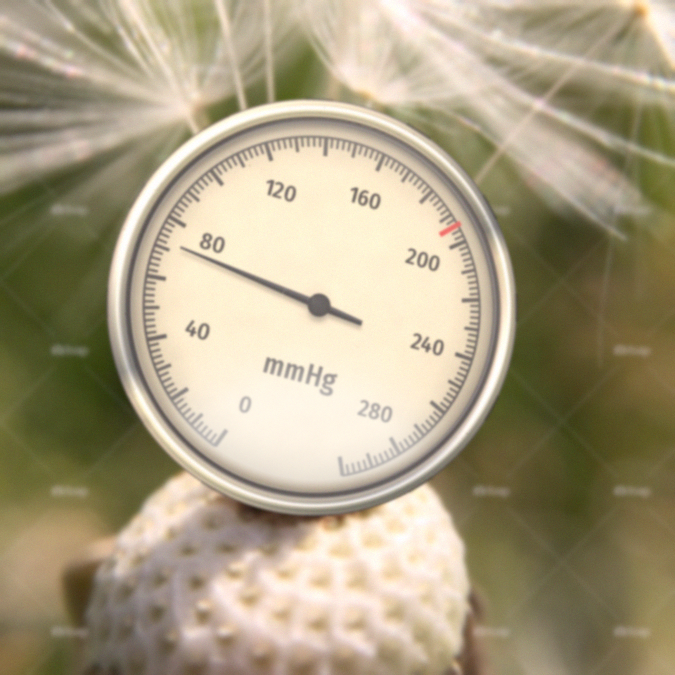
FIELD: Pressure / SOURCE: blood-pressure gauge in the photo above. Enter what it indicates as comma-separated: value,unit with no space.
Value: 72,mmHg
